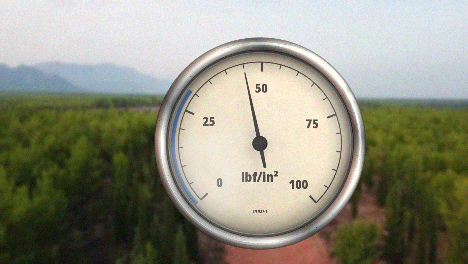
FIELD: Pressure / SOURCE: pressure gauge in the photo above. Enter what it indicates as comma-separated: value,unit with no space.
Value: 45,psi
